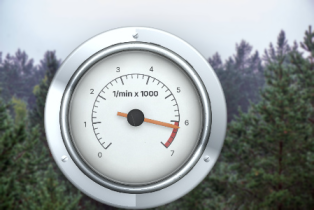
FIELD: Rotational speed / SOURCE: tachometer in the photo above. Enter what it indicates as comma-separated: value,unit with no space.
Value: 6200,rpm
